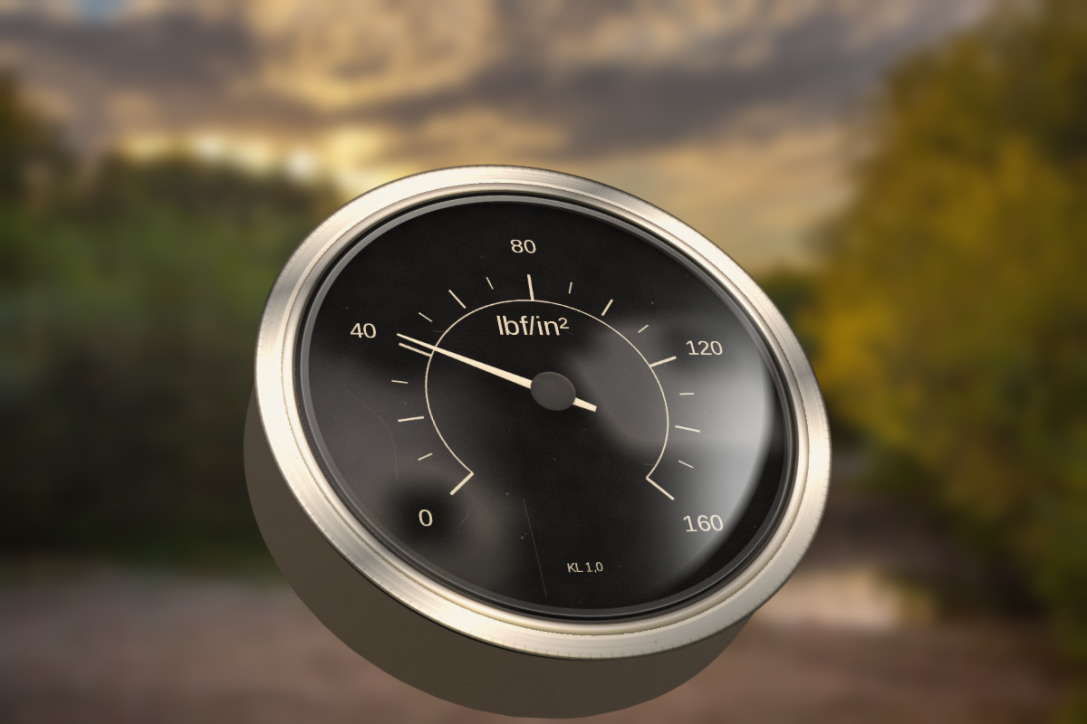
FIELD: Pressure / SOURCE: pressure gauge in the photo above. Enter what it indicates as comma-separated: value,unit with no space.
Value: 40,psi
